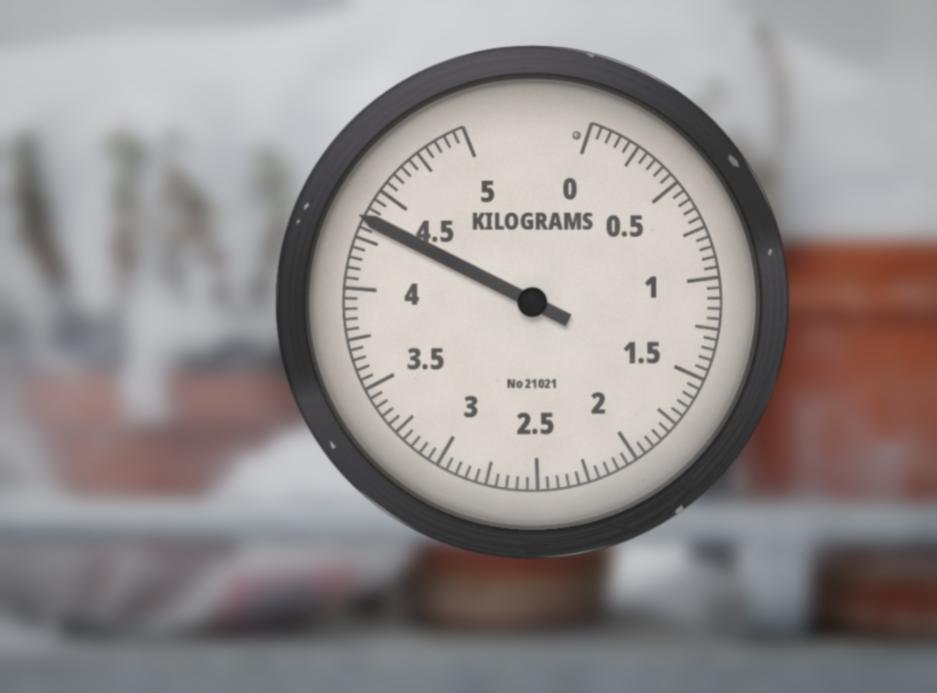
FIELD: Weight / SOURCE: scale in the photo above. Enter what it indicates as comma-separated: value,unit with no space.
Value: 4.35,kg
